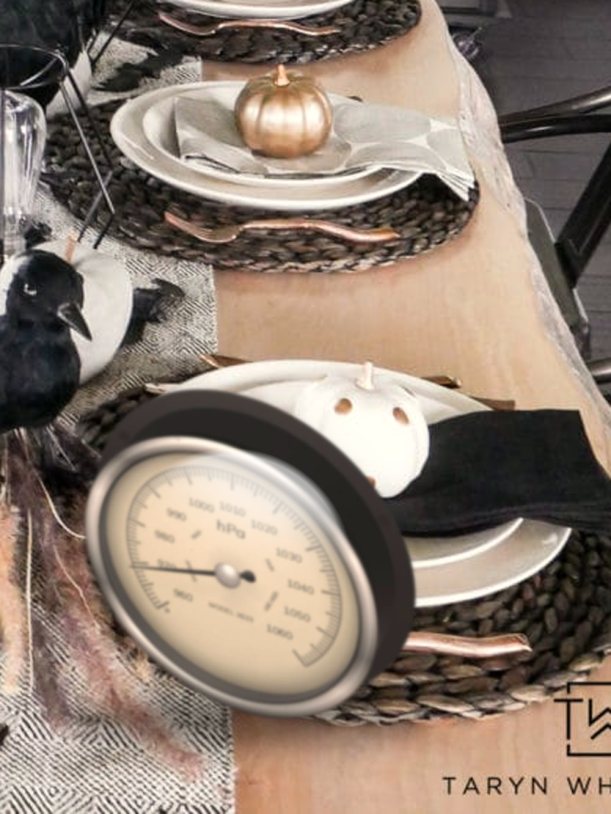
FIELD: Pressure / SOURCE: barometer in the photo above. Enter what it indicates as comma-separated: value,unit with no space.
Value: 970,hPa
